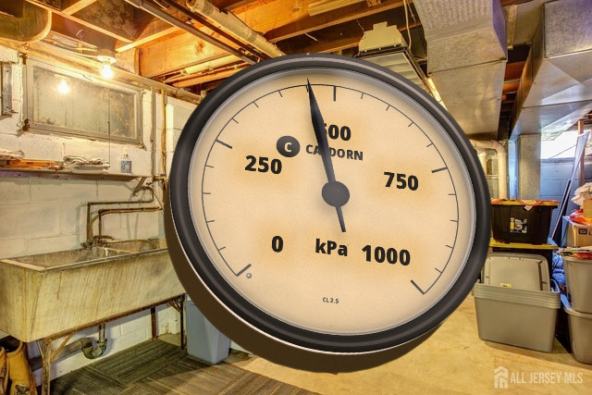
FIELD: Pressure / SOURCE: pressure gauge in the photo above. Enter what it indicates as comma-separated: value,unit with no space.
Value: 450,kPa
